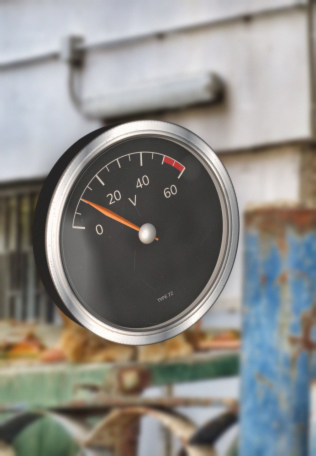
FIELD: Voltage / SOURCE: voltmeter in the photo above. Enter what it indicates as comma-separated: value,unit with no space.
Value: 10,V
